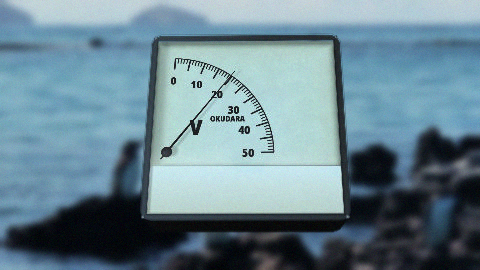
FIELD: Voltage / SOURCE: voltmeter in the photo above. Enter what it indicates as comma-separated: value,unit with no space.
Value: 20,V
